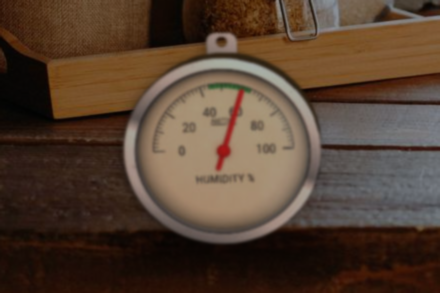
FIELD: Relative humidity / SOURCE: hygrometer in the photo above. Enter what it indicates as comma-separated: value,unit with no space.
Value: 60,%
